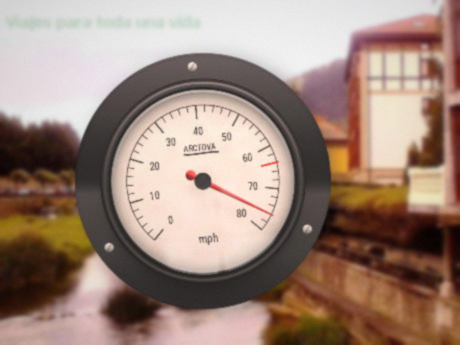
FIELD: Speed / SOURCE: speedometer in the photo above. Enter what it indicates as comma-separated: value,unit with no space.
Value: 76,mph
